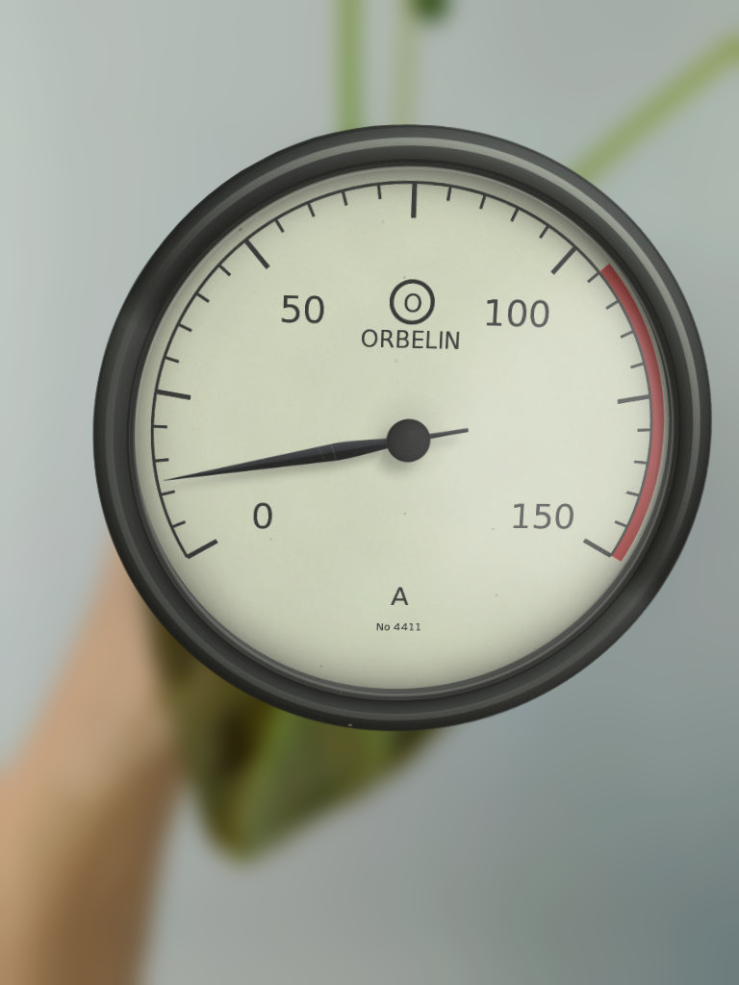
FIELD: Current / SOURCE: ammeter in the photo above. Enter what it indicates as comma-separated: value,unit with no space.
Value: 12.5,A
